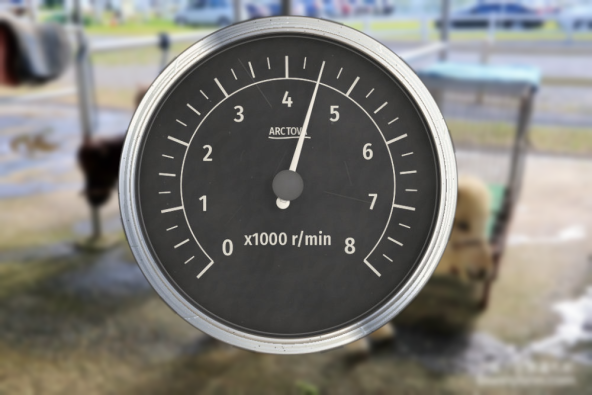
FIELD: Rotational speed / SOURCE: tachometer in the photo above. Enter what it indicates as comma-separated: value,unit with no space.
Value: 4500,rpm
